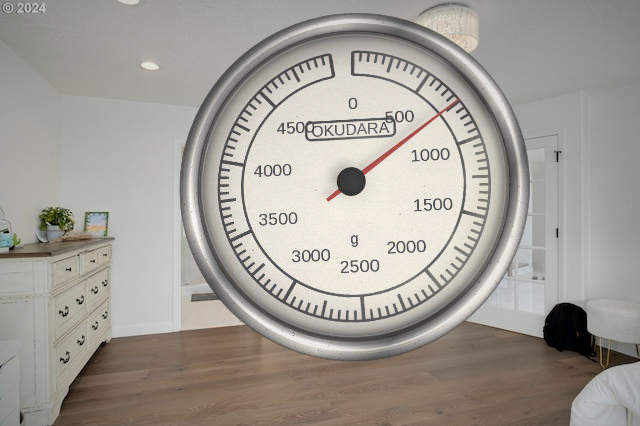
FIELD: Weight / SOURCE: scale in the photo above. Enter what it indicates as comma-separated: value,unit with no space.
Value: 750,g
